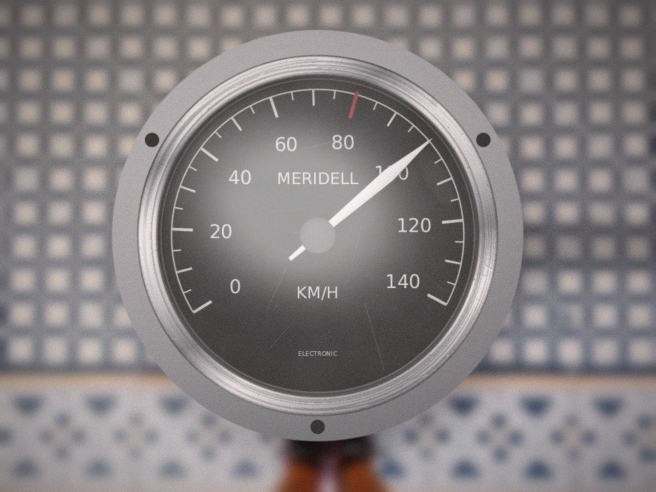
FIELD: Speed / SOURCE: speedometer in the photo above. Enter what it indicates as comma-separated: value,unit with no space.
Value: 100,km/h
